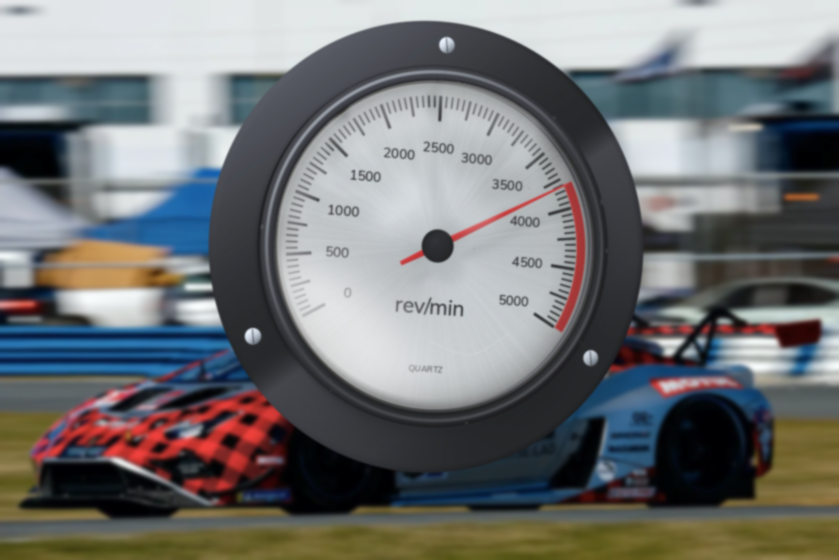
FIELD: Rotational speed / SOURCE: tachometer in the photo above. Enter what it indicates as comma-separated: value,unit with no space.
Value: 3800,rpm
